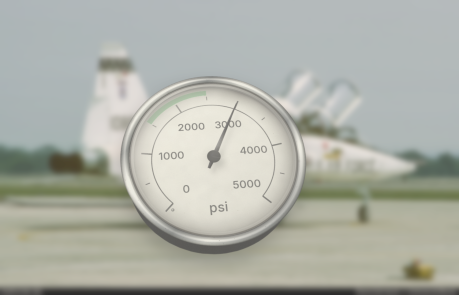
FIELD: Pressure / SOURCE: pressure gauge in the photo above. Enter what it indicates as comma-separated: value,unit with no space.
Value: 3000,psi
